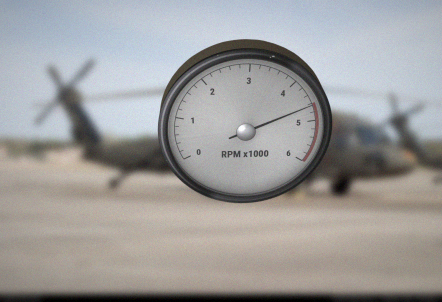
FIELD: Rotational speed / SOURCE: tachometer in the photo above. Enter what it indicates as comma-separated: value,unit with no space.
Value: 4600,rpm
